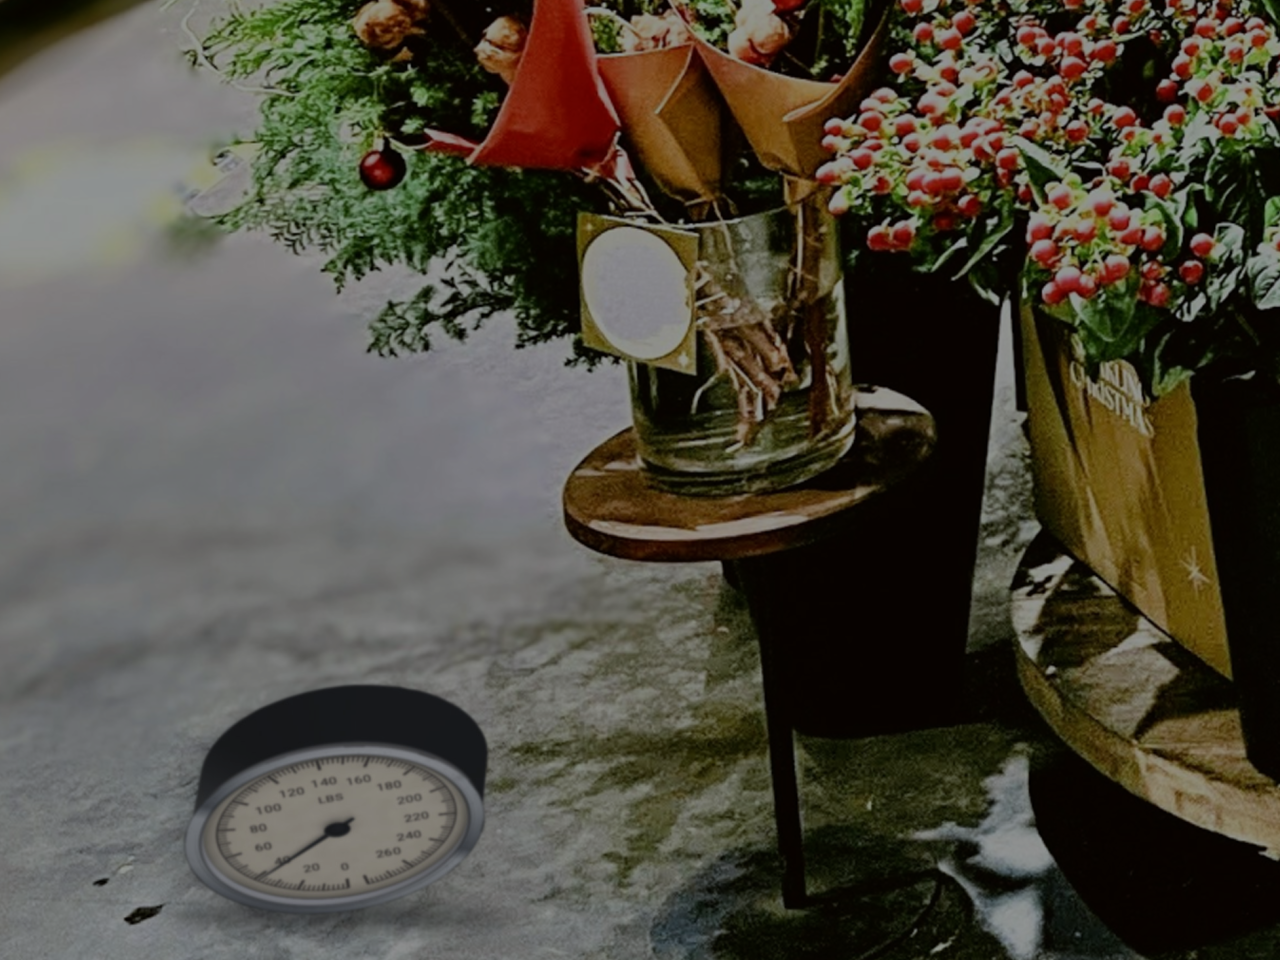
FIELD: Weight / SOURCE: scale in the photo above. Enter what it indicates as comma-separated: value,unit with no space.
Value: 40,lb
